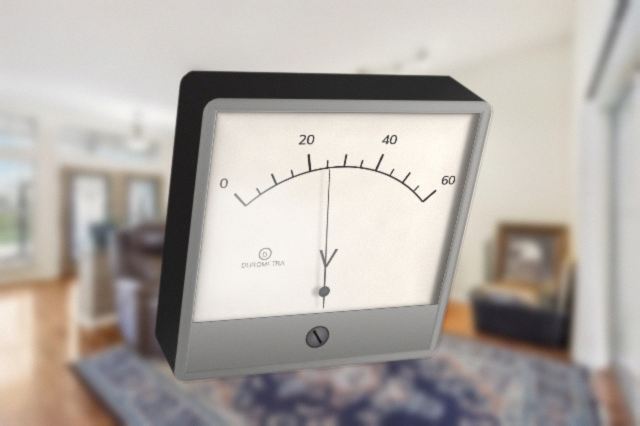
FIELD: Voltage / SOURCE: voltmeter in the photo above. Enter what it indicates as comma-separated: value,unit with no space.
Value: 25,V
